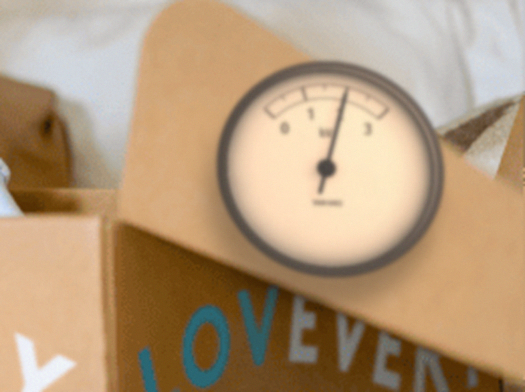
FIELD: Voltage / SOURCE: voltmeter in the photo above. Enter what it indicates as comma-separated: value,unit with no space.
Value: 2,kV
